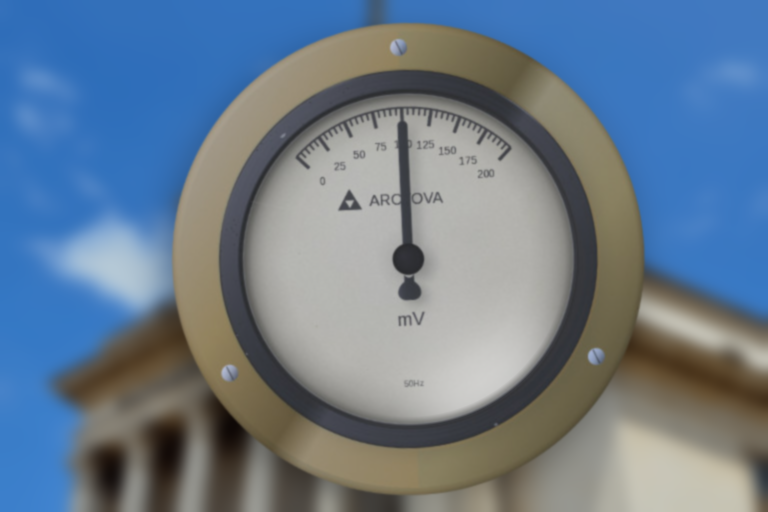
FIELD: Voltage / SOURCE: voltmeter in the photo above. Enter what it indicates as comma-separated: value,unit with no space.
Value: 100,mV
